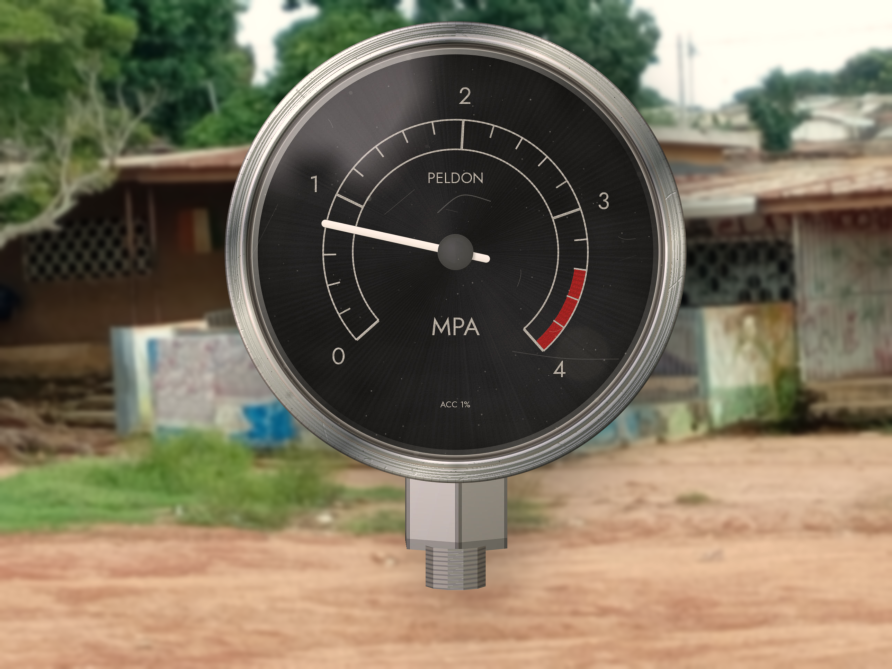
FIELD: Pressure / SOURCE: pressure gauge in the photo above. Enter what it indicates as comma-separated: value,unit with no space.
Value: 0.8,MPa
